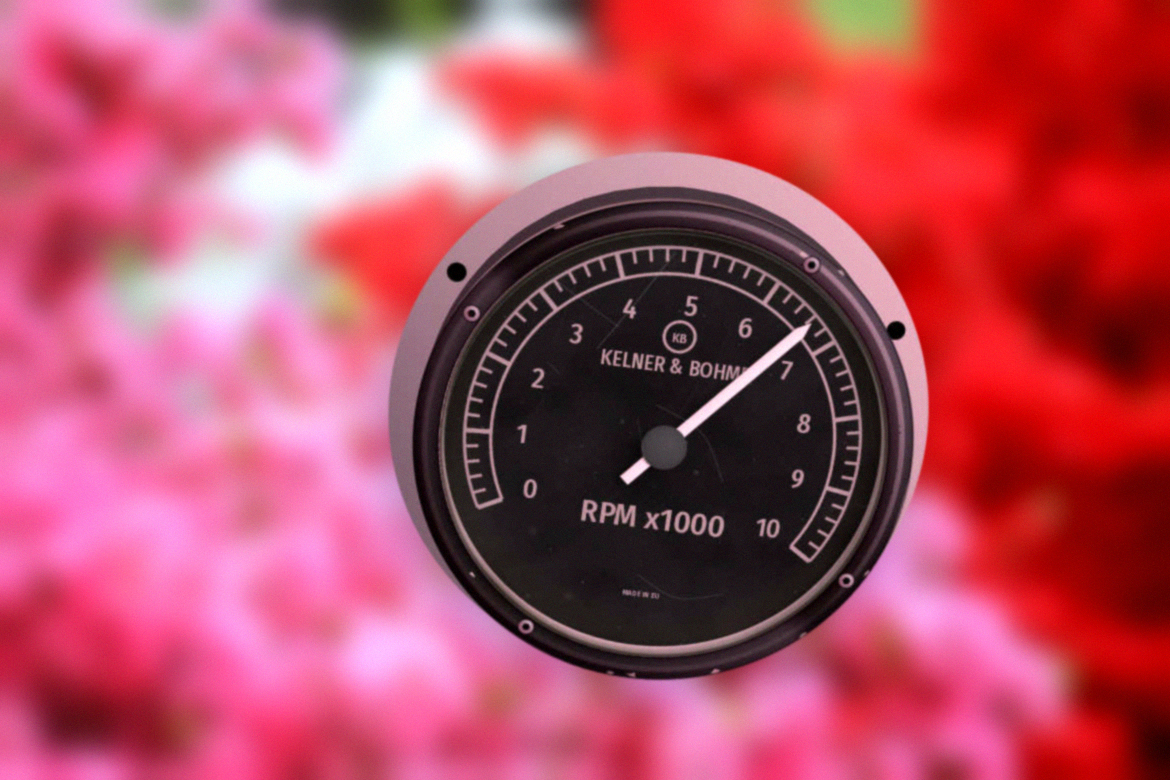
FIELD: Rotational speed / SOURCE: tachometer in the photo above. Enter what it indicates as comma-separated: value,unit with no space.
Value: 6600,rpm
